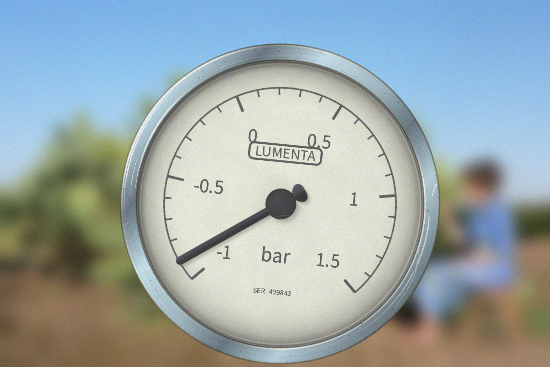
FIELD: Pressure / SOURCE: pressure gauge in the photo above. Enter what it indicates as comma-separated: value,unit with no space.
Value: -0.9,bar
